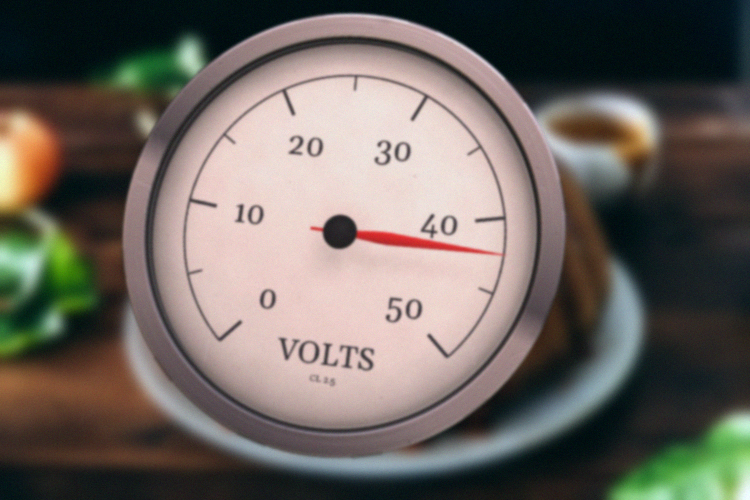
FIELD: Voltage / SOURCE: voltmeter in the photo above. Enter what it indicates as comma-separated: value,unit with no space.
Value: 42.5,V
